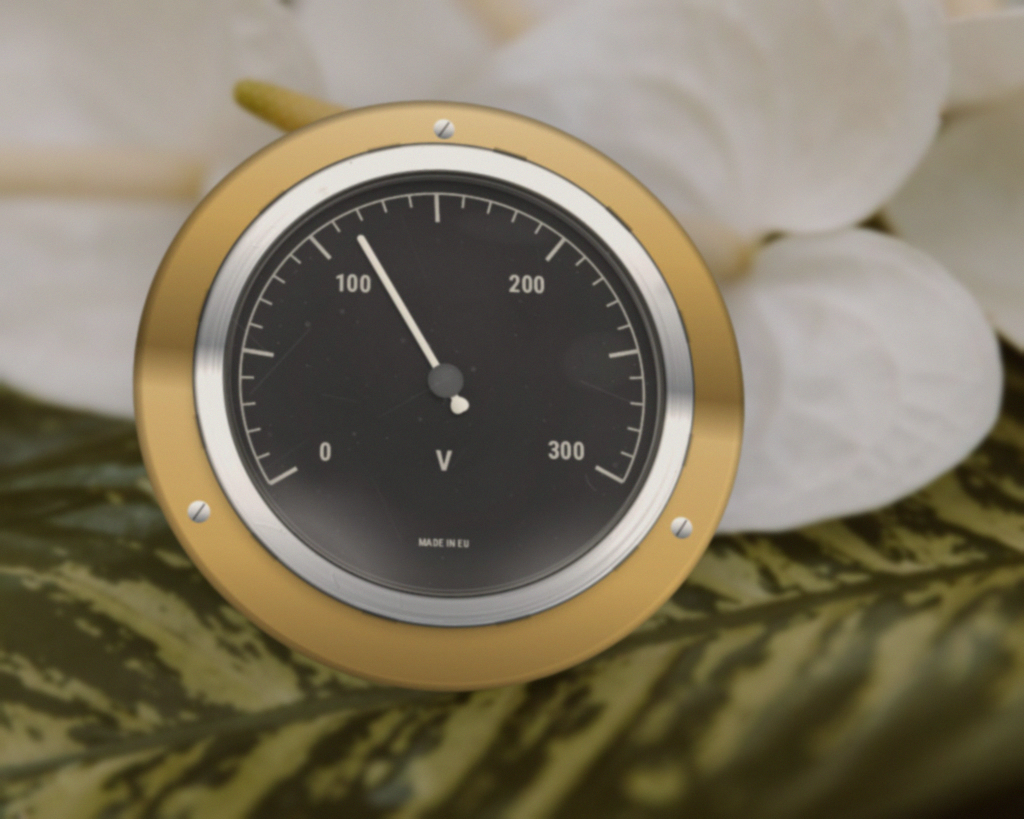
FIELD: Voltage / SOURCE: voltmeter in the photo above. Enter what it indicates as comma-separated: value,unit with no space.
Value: 115,V
